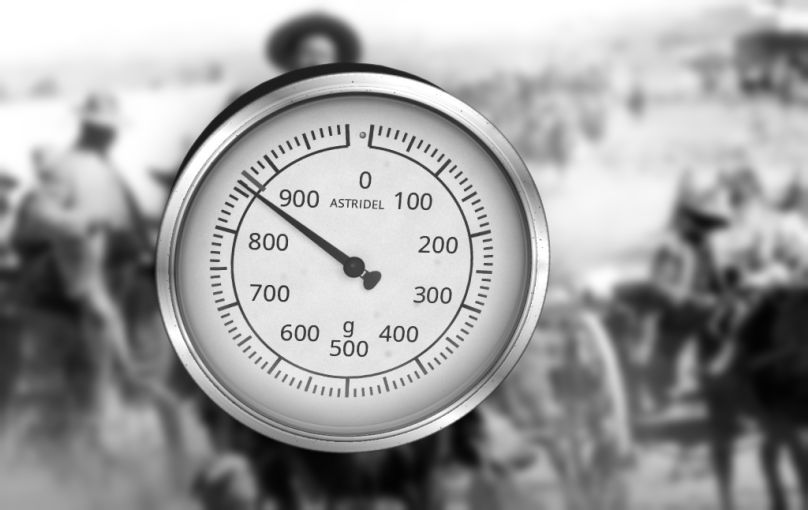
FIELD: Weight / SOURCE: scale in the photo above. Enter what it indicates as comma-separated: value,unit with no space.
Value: 860,g
